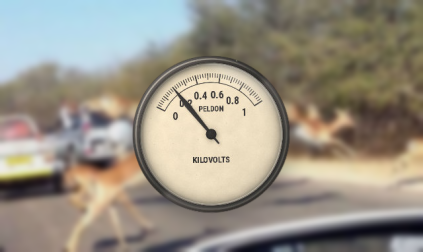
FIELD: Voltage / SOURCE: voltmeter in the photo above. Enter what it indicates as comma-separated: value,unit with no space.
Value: 0.2,kV
